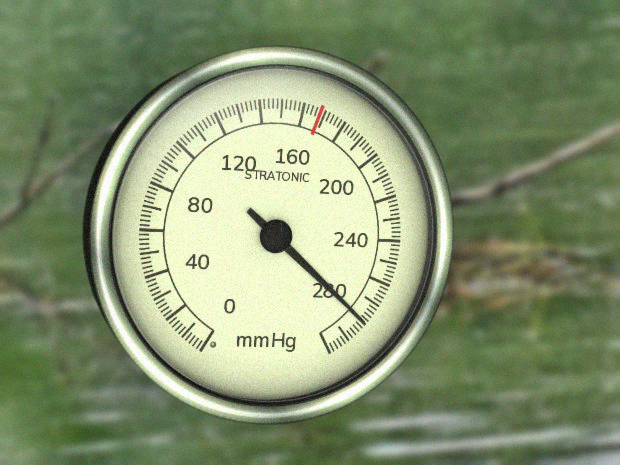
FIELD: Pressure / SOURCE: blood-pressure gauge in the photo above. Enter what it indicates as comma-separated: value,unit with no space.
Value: 280,mmHg
